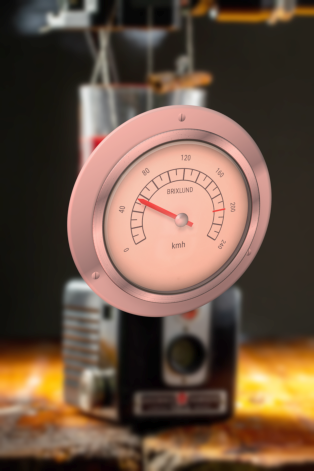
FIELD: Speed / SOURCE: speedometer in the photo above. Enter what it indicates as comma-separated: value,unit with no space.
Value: 55,km/h
